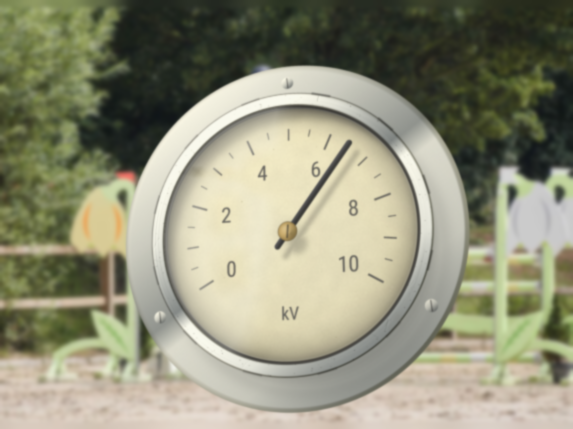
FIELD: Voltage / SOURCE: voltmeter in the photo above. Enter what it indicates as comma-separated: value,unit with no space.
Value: 6.5,kV
